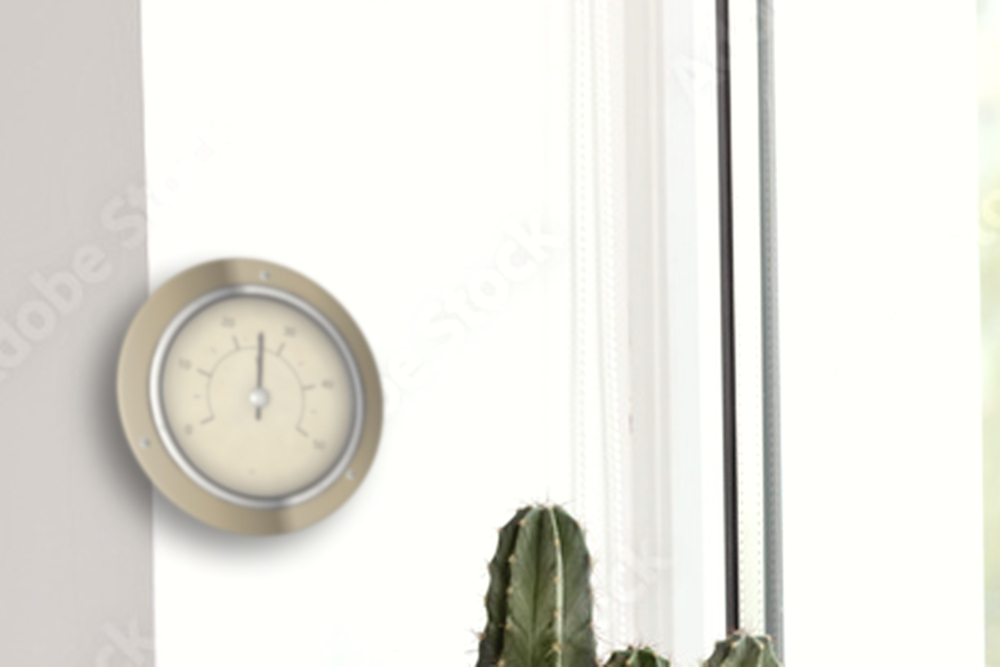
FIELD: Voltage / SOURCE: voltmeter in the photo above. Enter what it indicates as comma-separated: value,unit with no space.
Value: 25,V
